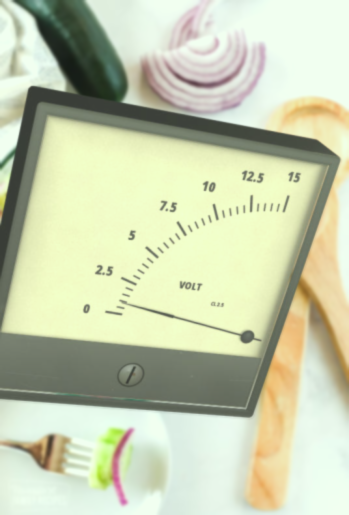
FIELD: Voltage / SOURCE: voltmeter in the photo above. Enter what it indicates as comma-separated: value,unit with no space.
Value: 1,V
